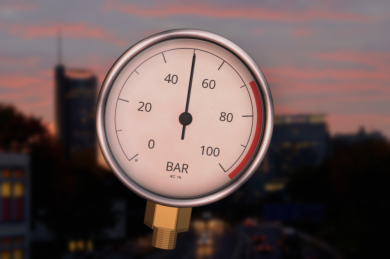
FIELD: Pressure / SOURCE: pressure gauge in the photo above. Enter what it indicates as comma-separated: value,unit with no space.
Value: 50,bar
